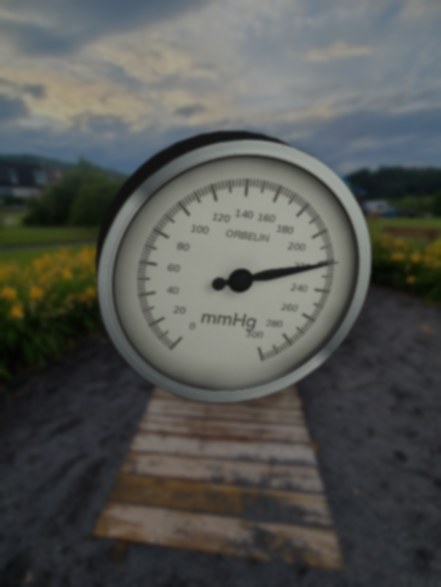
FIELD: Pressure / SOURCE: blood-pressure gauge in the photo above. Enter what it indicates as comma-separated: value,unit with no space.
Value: 220,mmHg
